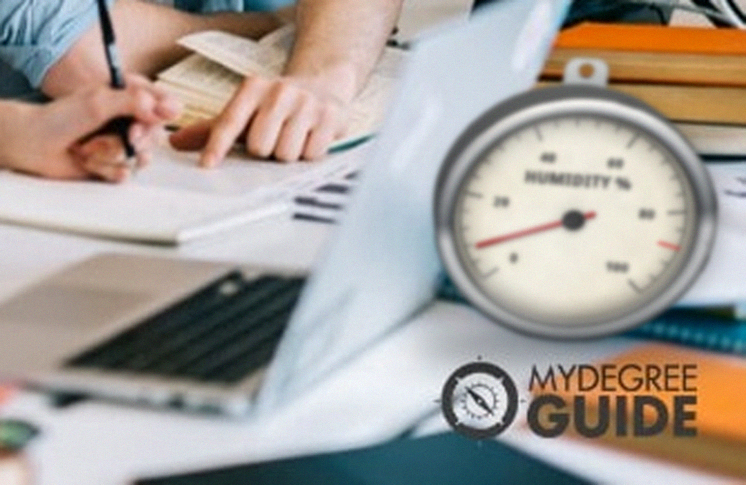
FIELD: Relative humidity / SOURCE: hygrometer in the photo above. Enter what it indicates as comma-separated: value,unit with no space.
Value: 8,%
